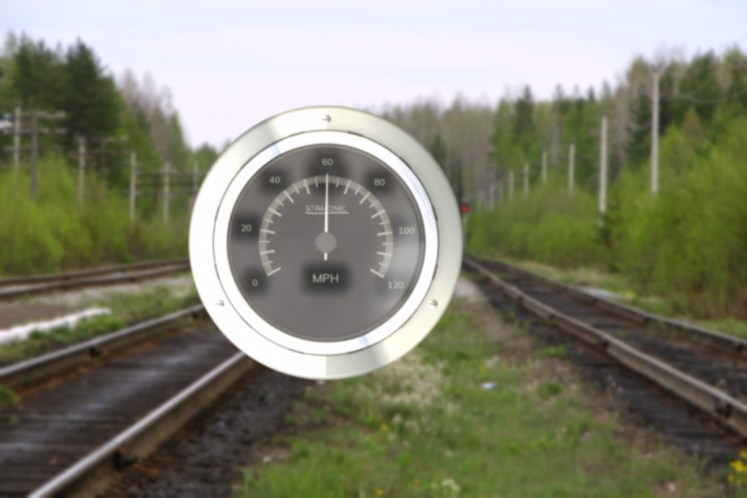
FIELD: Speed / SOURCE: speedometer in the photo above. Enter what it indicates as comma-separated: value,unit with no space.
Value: 60,mph
